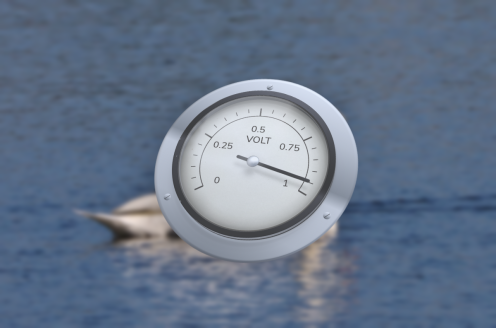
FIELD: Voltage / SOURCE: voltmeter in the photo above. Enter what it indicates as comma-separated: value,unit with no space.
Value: 0.95,V
